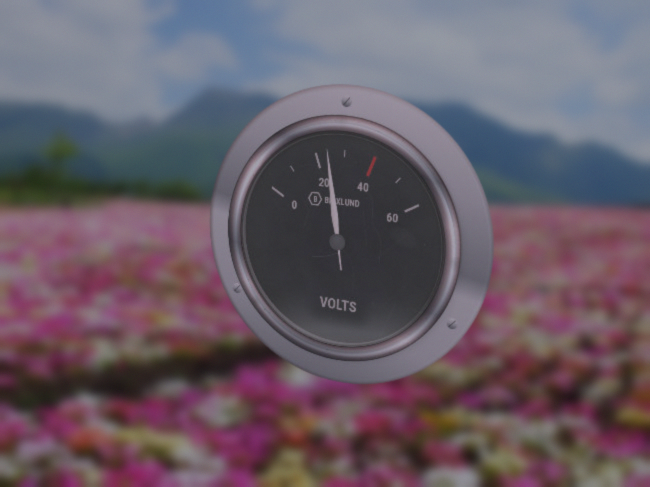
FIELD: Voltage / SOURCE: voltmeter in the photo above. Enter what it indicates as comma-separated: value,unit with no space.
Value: 25,V
